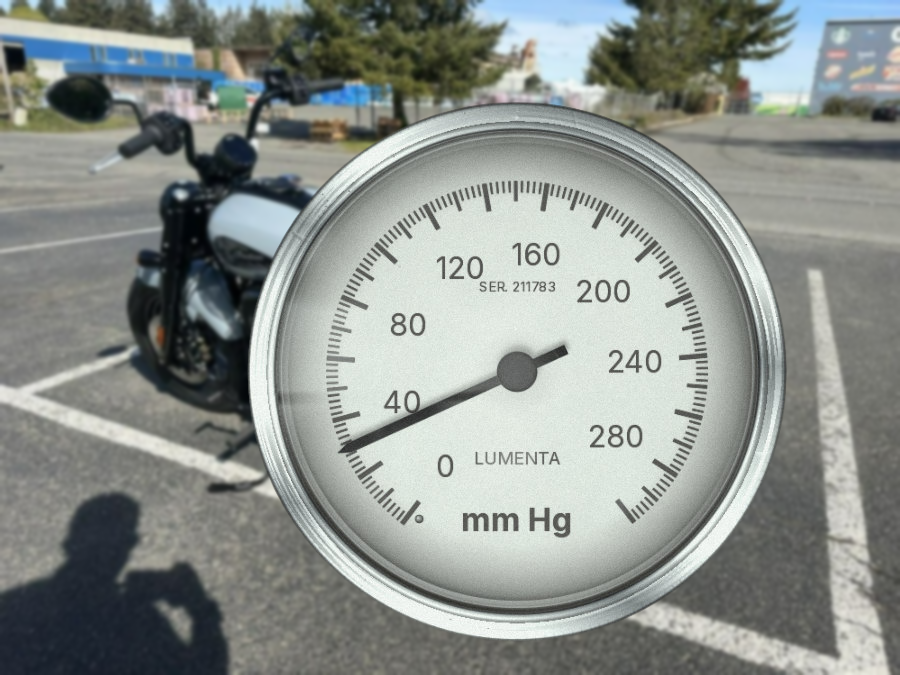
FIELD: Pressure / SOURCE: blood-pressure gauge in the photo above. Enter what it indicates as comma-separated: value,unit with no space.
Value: 30,mmHg
